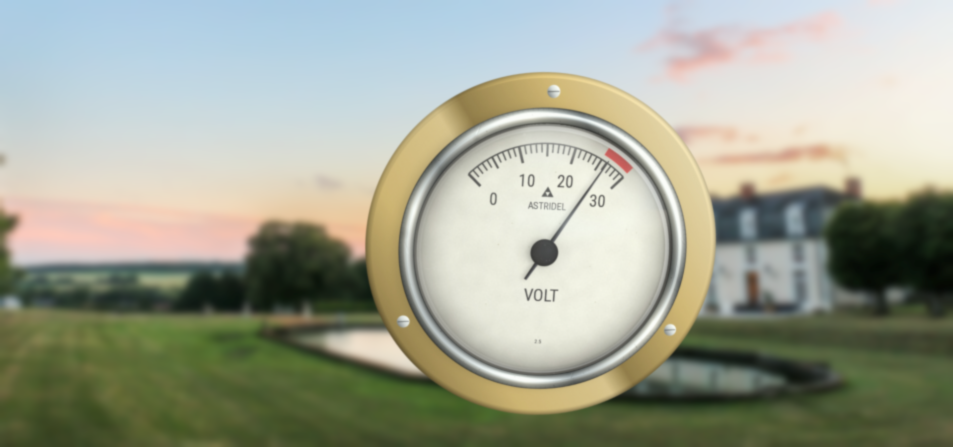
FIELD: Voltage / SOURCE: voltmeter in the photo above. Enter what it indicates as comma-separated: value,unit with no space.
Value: 26,V
